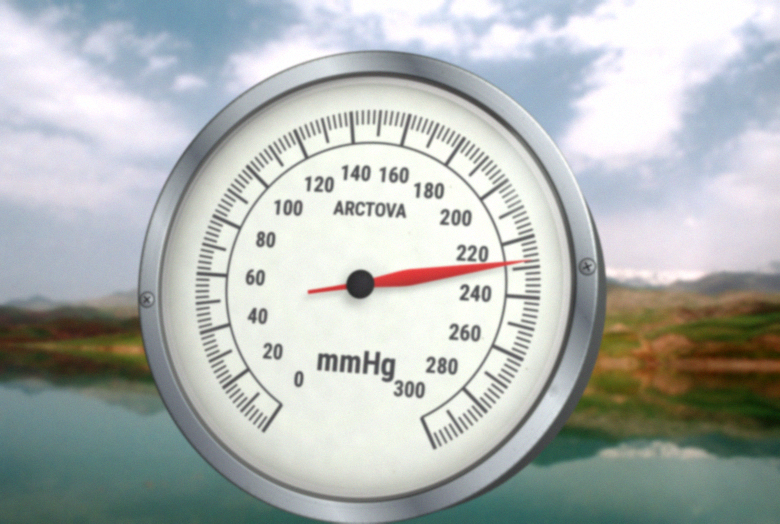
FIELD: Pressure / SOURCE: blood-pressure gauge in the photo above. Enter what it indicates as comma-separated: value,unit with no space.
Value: 228,mmHg
